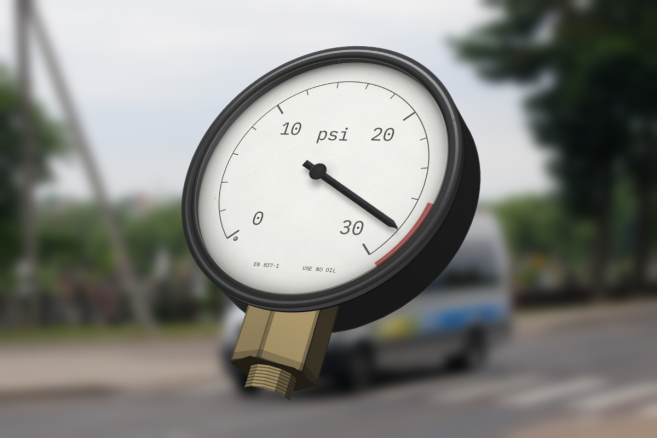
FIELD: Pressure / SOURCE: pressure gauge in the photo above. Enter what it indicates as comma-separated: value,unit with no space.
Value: 28,psi
